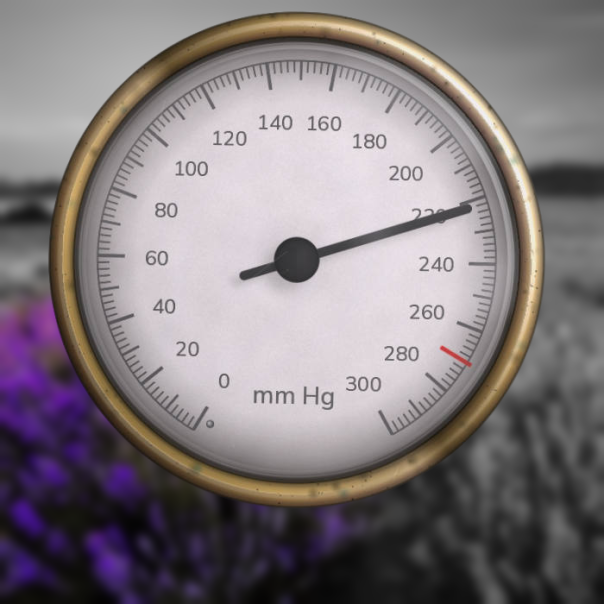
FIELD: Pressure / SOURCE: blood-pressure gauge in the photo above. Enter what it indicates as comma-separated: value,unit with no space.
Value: 222,mmHg
